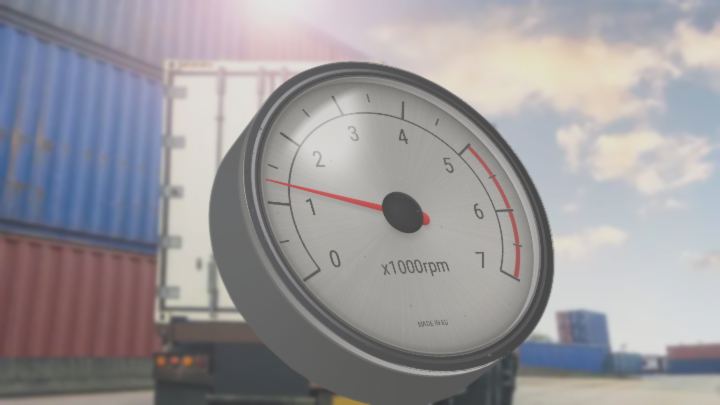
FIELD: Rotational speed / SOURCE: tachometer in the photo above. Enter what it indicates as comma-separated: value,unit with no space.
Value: 1250,rpm
